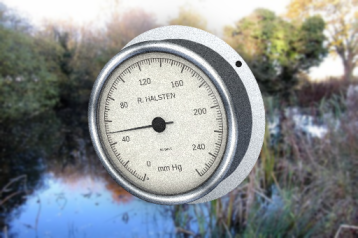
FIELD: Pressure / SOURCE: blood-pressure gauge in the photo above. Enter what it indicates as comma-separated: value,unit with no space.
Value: 50,mmHg
